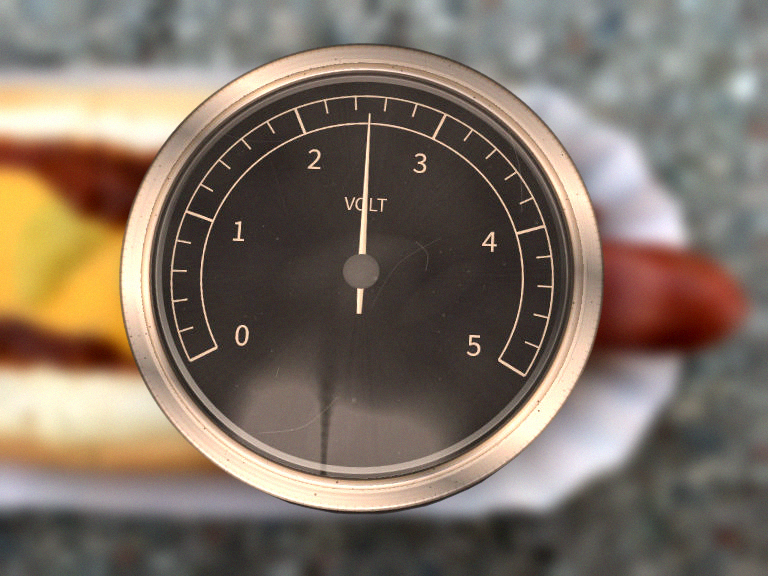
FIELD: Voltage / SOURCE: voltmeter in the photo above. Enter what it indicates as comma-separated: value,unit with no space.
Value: 2.5,V
